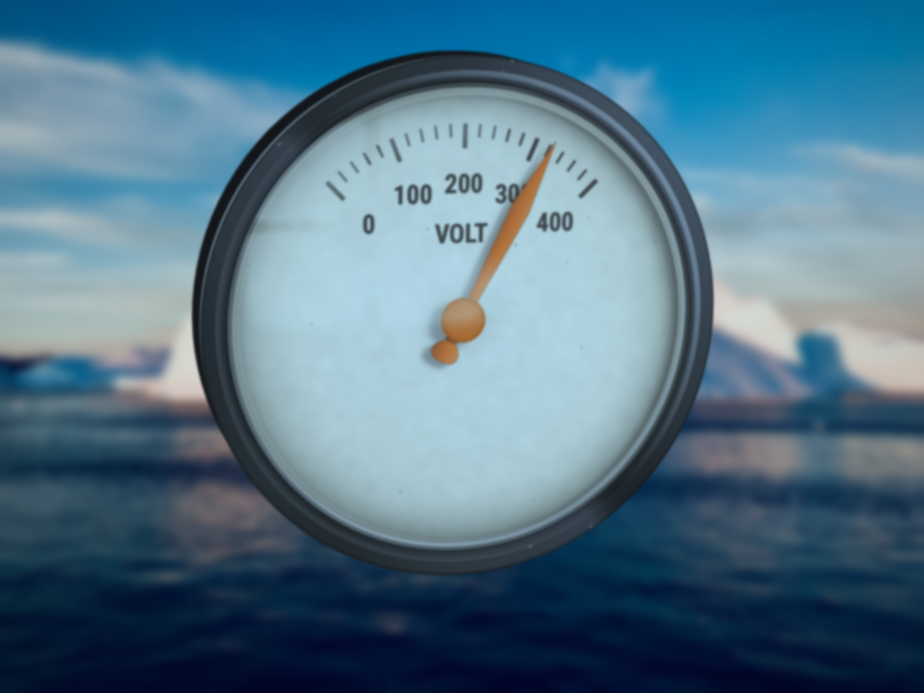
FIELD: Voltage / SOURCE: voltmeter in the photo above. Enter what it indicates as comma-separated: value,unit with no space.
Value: 320,V
